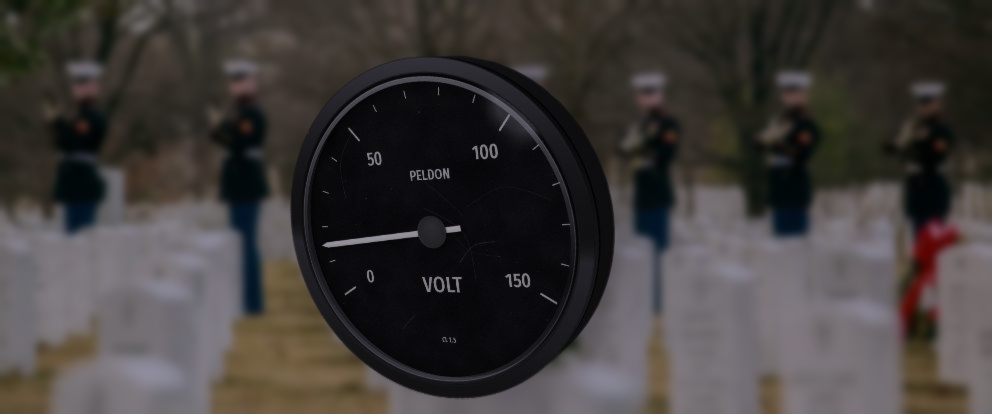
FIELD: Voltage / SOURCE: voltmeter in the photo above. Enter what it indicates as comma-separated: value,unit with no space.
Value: 15,V
